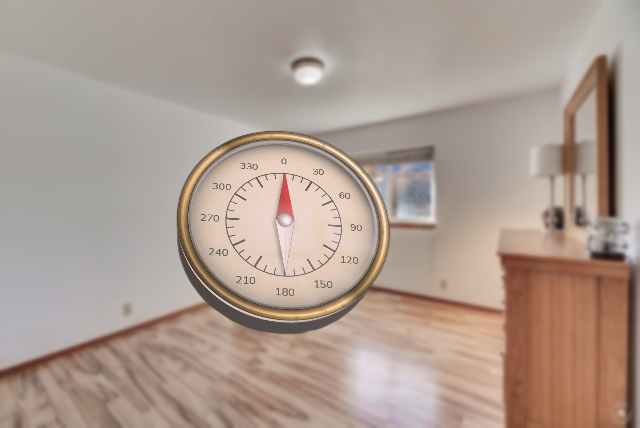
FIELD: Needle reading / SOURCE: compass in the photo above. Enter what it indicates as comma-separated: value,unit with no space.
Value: 0,°
